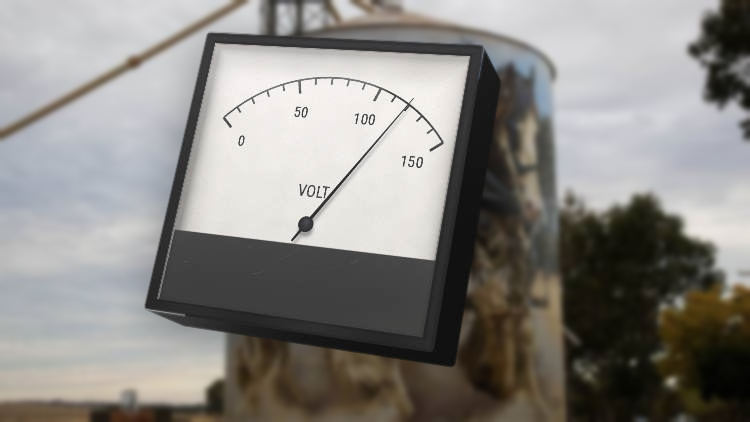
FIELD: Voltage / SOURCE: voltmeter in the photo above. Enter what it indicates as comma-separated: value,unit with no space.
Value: 120,V
